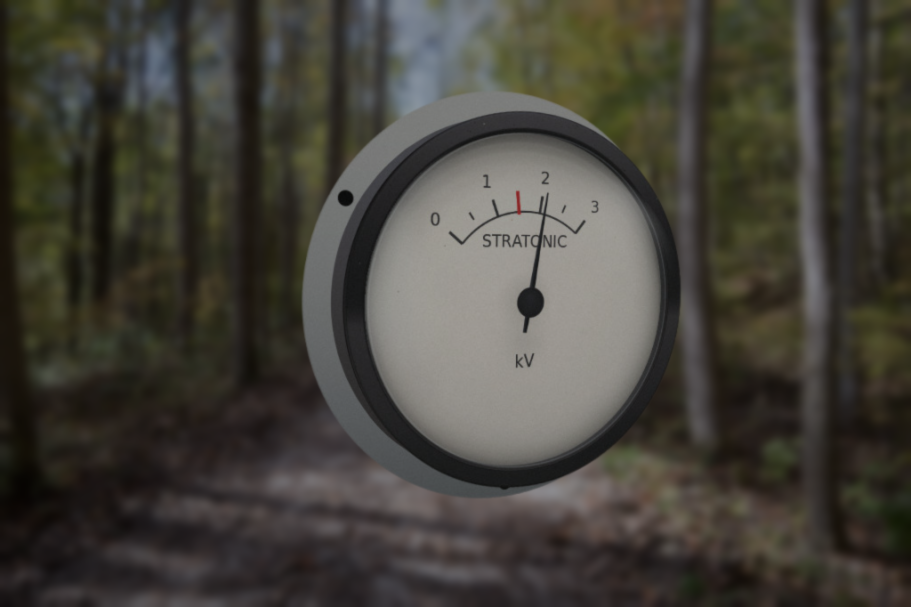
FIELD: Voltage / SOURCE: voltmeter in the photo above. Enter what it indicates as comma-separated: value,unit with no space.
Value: 2,kV
